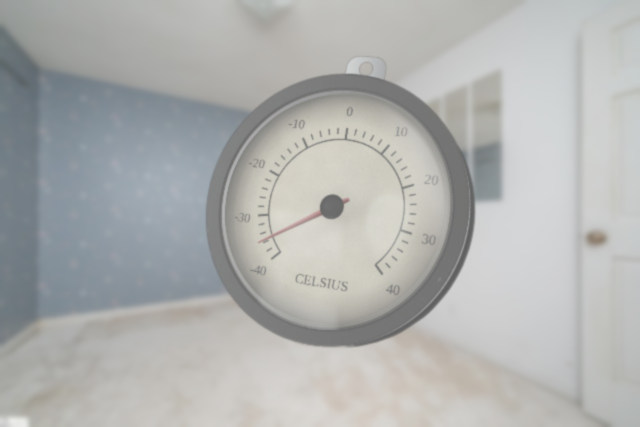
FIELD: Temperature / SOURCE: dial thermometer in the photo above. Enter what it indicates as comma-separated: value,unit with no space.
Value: -36,°C
